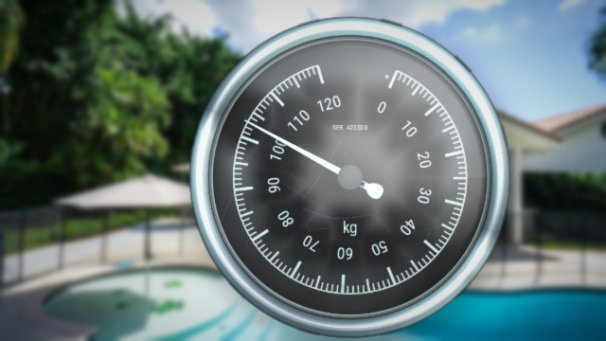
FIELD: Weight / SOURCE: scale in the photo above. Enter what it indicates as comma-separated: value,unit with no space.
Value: 103,kg
